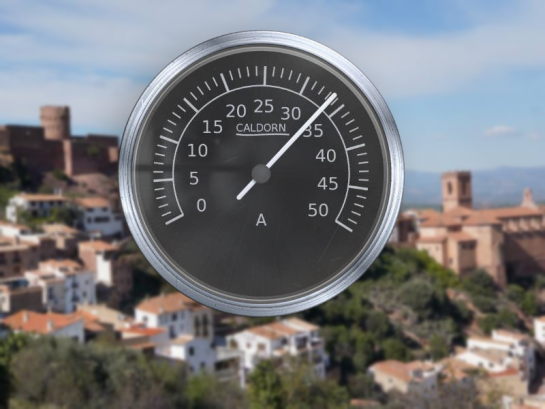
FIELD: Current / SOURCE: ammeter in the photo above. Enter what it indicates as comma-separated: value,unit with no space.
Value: 33.5,A
